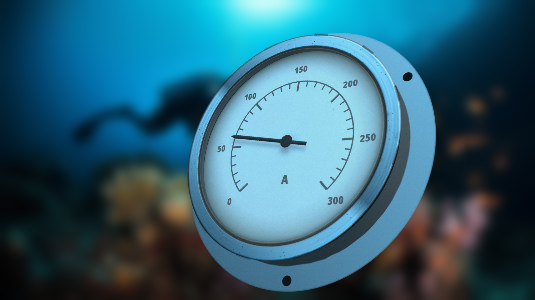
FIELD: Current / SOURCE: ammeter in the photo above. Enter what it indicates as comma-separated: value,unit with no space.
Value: 60,A
